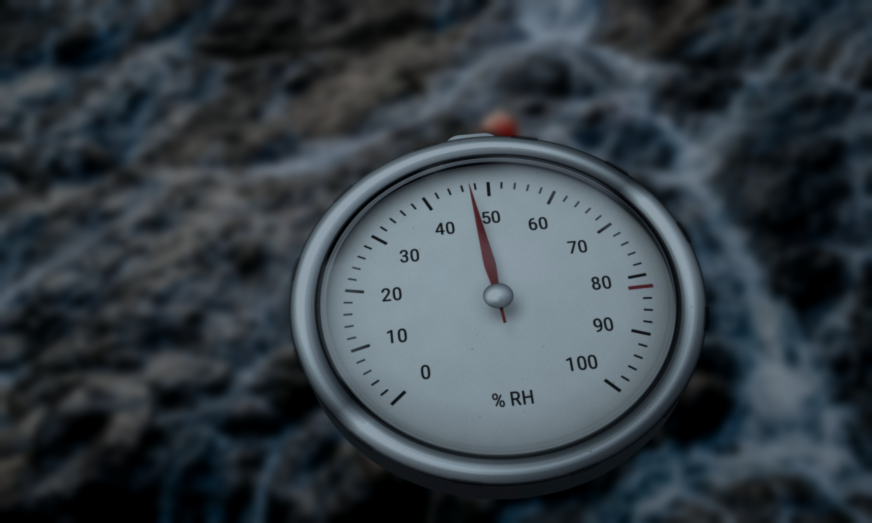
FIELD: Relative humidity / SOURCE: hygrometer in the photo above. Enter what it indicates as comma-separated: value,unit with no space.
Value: 47,%
